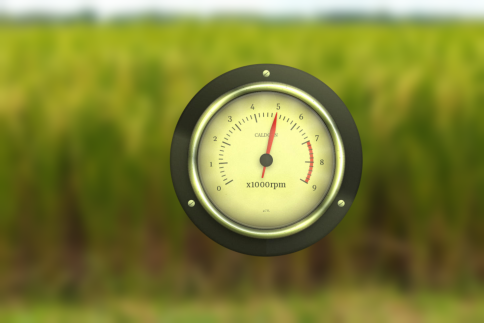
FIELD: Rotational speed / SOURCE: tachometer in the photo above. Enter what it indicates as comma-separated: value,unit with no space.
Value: 5000,rpm
